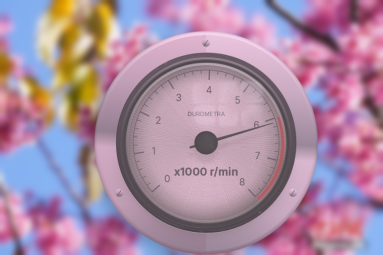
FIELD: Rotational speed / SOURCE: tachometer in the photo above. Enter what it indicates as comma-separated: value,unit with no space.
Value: 6100,rpm
